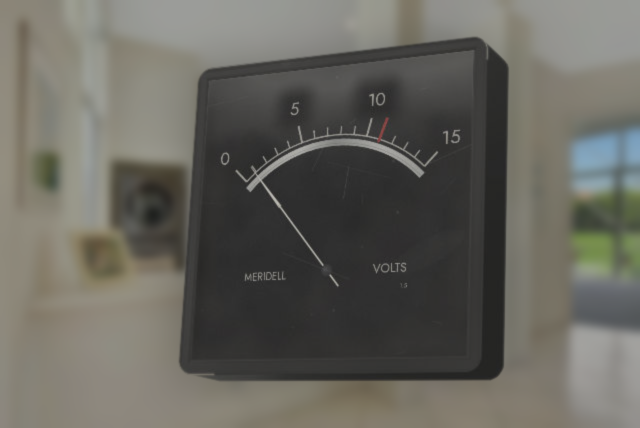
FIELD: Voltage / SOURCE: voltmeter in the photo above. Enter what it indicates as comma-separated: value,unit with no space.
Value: 1,V
